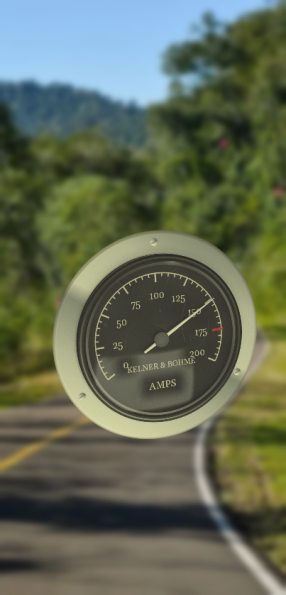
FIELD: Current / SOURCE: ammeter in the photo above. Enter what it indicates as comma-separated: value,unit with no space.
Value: 150,A
